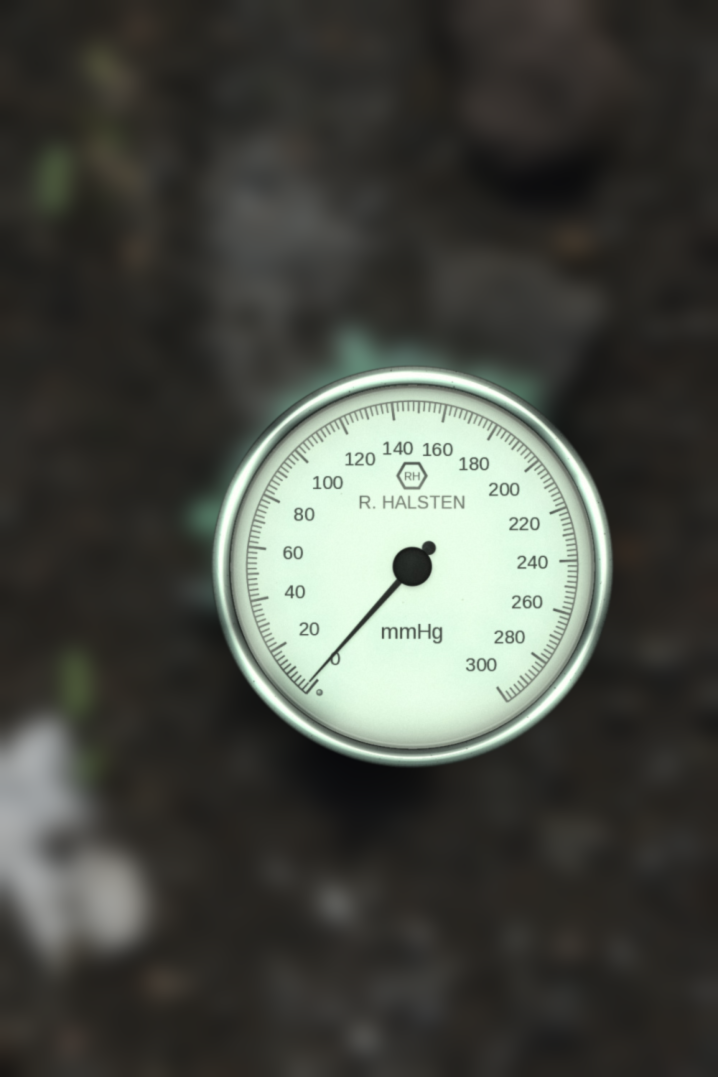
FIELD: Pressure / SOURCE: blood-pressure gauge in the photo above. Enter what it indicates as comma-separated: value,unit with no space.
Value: 2,mmHg
